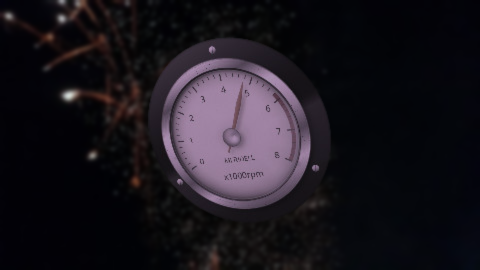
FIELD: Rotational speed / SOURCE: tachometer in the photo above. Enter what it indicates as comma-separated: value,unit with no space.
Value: 4800,rpm
